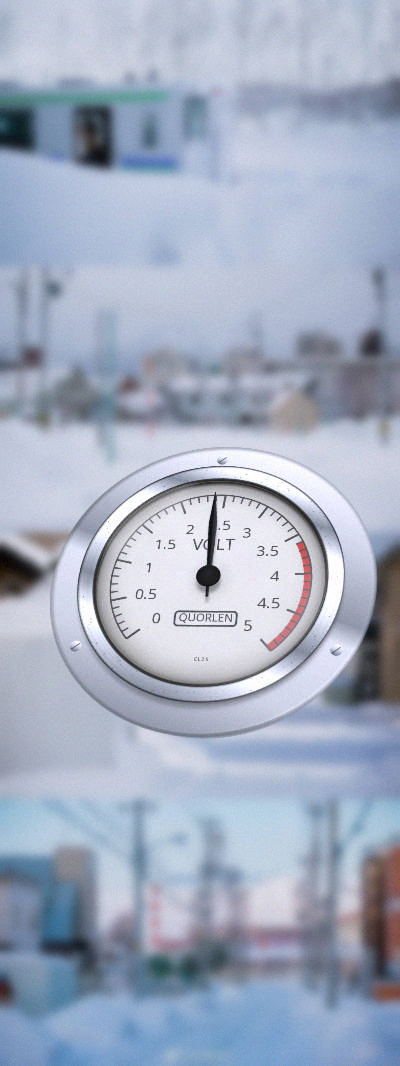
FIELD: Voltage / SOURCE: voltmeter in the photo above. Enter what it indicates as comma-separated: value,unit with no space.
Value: 2.4,V
